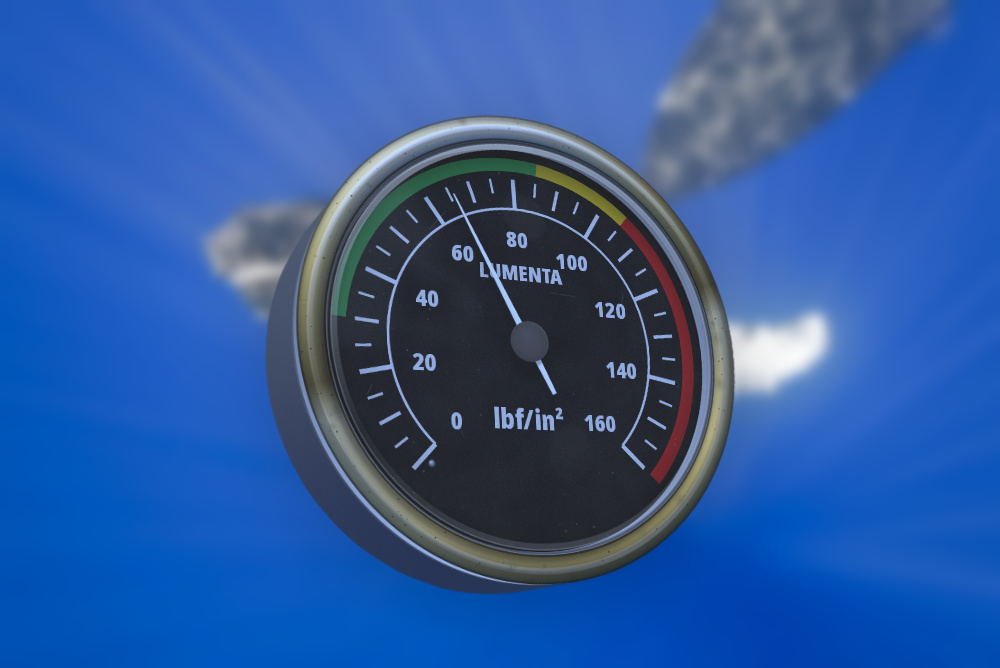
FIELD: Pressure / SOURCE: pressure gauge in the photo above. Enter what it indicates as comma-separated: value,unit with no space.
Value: 65,psi
